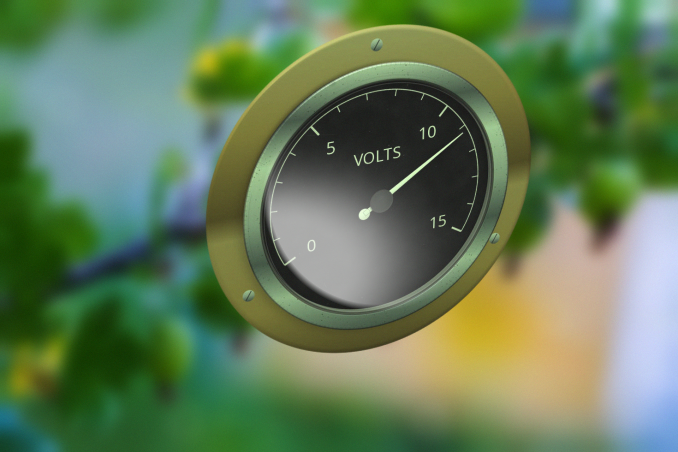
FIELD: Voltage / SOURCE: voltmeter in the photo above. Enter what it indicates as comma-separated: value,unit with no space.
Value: 11,V
